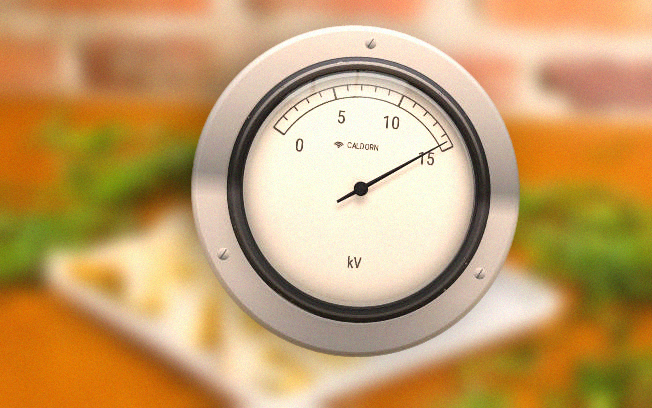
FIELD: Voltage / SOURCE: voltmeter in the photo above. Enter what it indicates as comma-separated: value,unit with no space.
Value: 14.5,kV
